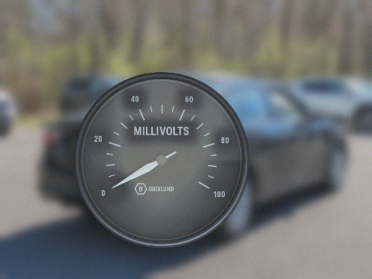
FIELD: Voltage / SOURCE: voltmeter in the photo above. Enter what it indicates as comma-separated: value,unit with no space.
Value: 0,mV
